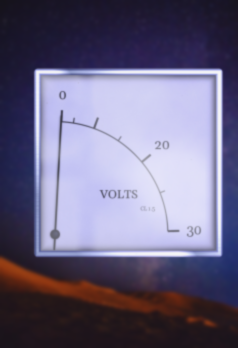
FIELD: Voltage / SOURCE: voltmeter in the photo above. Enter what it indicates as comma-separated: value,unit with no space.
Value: 0,V
